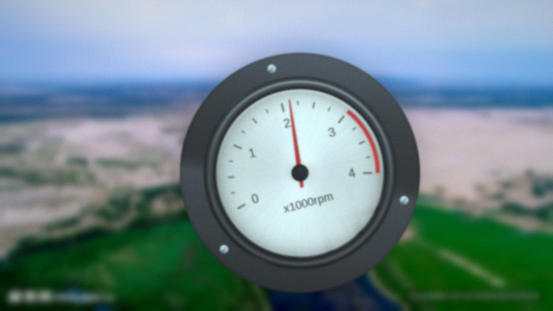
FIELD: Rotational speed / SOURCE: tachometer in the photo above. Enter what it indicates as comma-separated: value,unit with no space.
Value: 2125,rpm
